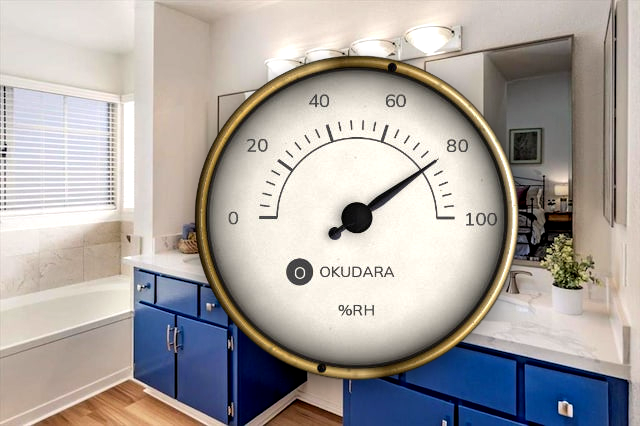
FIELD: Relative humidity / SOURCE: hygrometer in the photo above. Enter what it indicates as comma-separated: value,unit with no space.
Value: 80,%
